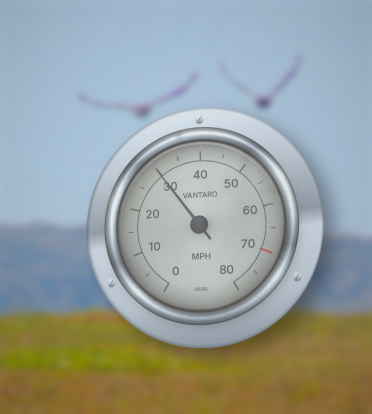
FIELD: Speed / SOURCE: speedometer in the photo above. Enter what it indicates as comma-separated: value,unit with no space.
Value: 30,mph
